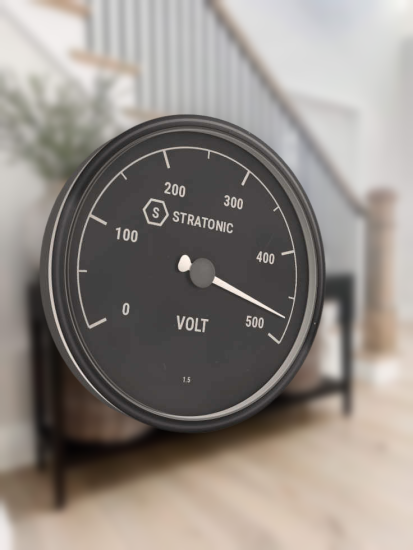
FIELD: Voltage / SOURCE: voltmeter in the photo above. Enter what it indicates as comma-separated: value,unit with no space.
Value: 475,V
